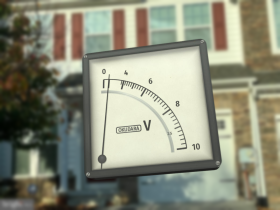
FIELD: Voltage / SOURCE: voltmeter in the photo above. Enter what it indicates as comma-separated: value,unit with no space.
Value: 2,V
